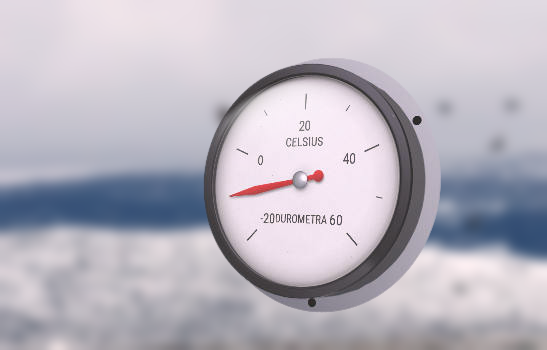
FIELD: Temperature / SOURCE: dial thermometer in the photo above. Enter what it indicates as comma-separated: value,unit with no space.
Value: -10,°C
